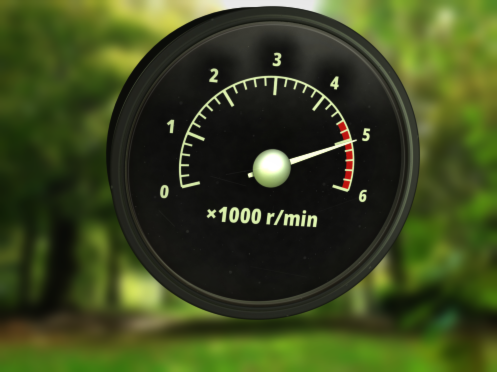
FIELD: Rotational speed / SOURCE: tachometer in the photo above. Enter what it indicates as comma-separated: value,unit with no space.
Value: 5000,rpm
